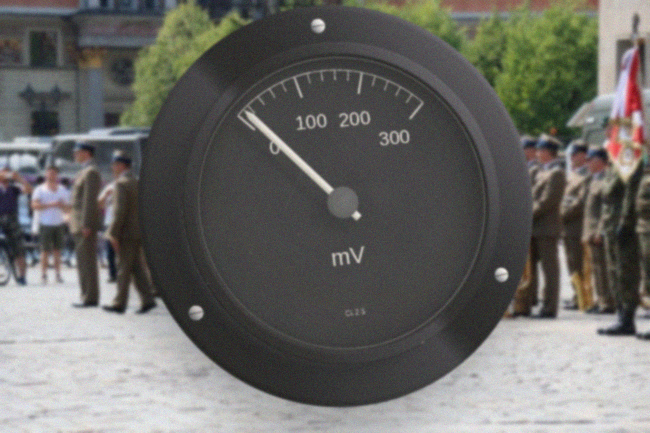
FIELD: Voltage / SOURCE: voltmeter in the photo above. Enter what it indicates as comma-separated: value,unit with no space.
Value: 10,mV
